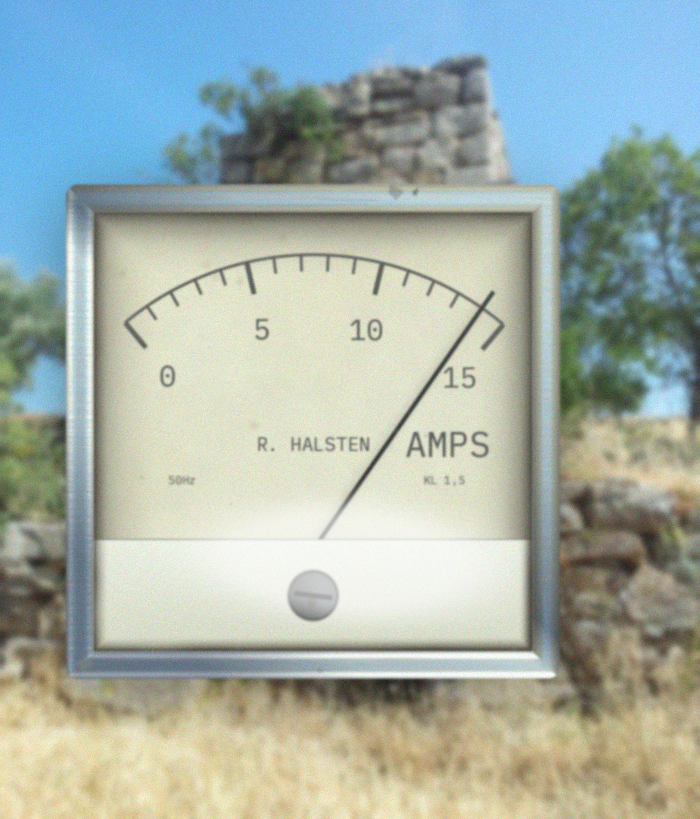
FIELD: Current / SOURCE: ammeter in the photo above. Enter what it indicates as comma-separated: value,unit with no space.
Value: 14,A
